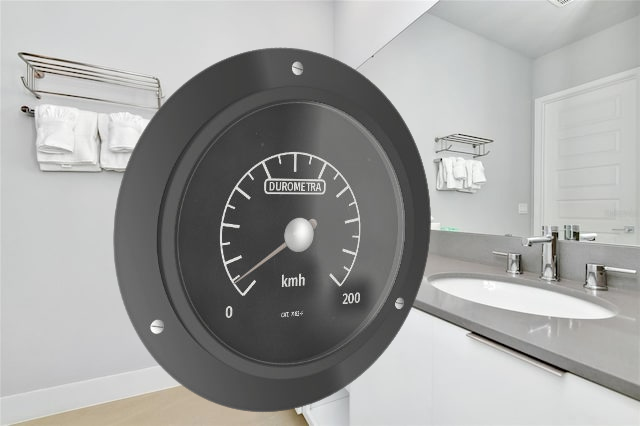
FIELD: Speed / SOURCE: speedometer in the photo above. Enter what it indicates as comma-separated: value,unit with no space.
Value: 10,km/h
